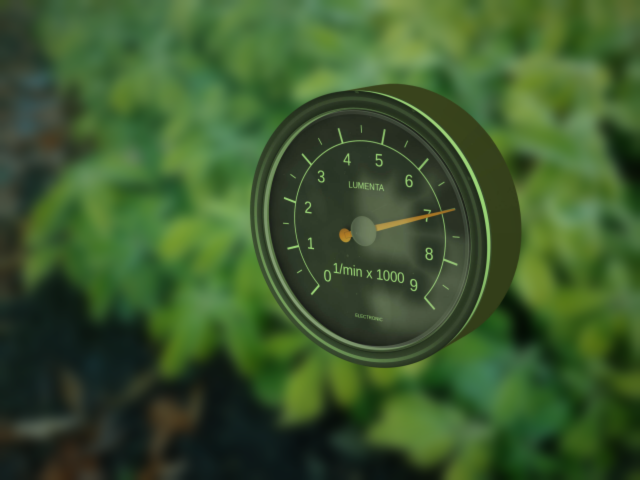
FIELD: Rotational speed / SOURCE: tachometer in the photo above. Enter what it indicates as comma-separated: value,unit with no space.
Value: 7000,rpm
